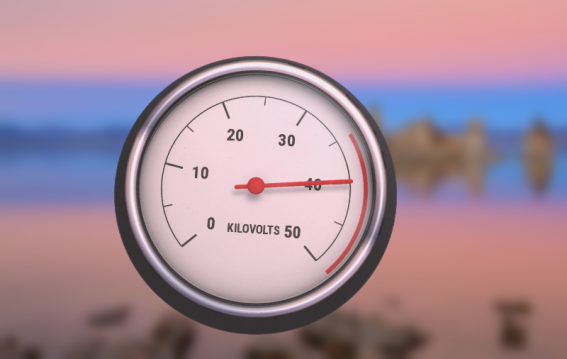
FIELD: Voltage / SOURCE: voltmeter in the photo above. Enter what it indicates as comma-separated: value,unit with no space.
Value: 40,kV
